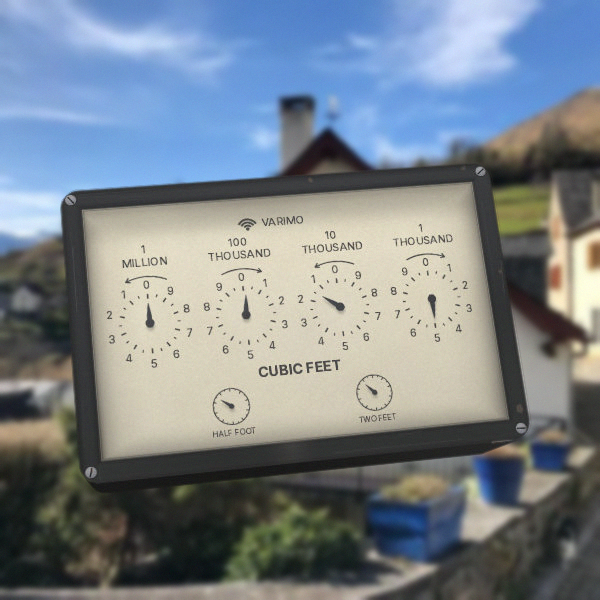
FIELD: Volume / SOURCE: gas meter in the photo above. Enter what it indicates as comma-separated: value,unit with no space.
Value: 1500,ft³
